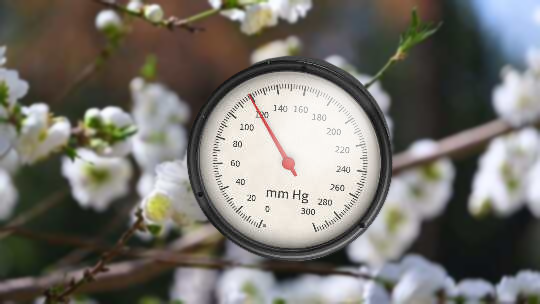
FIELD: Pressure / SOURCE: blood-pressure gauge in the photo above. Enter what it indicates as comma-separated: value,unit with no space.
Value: 120,mmHg
